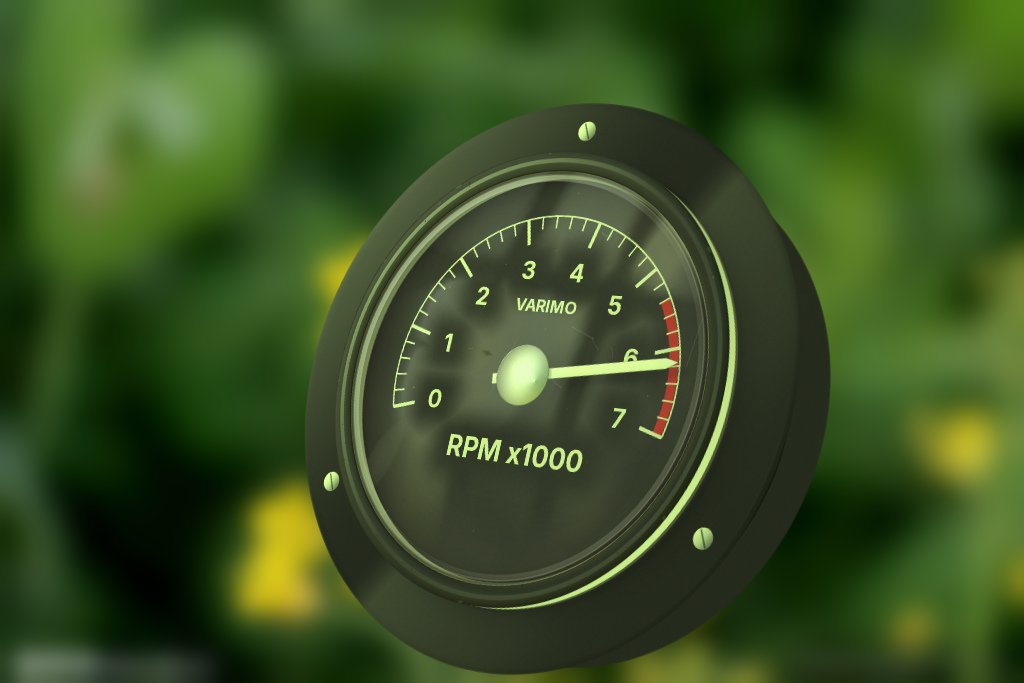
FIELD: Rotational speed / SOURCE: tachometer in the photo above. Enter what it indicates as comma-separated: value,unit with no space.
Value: 6200,rpm
